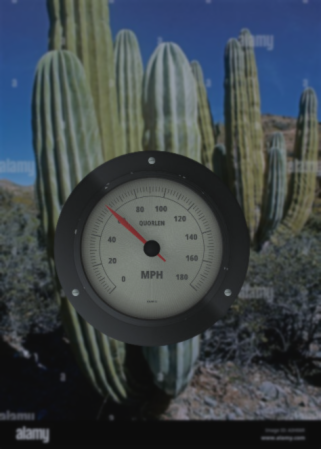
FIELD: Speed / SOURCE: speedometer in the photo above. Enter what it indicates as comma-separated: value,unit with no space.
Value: 60,mph
